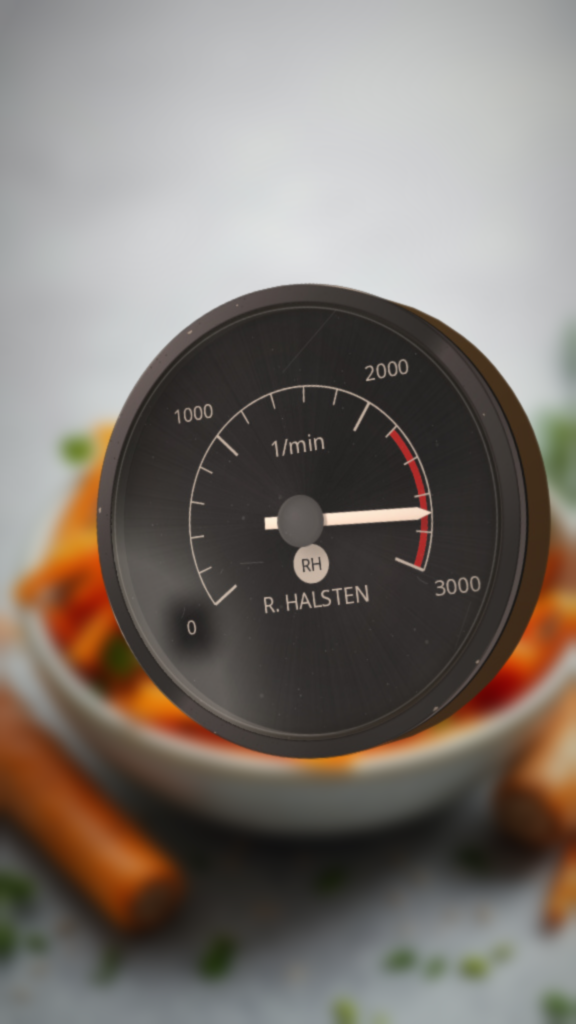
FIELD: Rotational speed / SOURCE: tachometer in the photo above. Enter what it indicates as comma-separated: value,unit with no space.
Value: 2700,rpm
